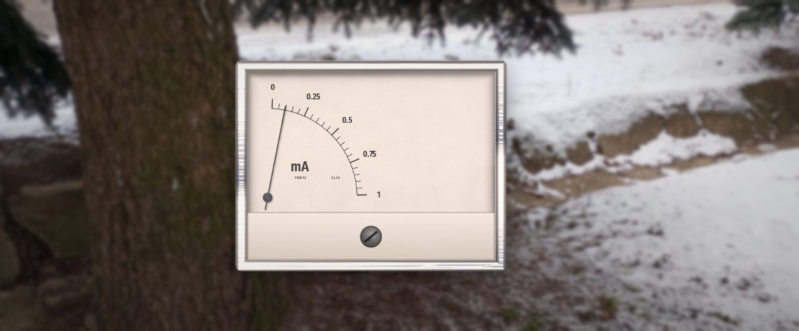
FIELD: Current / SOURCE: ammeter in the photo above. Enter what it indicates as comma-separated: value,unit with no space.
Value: 0.1,mA
